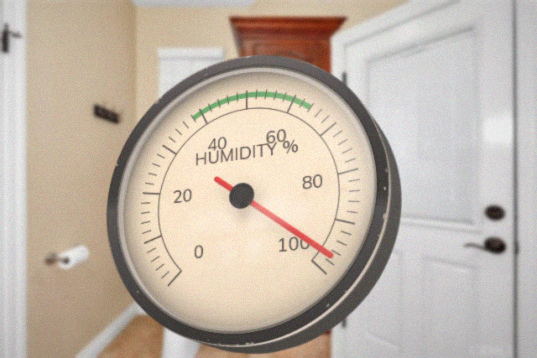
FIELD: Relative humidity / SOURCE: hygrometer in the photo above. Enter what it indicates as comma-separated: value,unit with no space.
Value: 97,%
